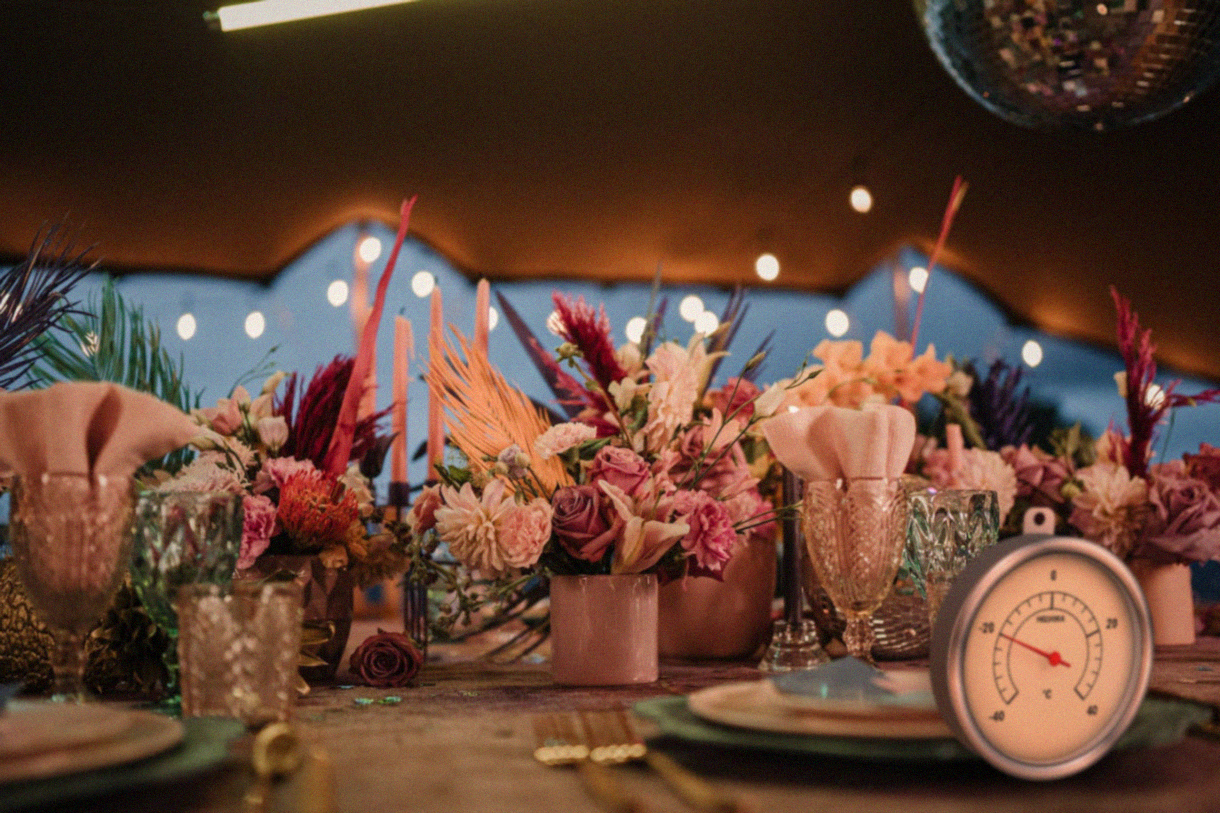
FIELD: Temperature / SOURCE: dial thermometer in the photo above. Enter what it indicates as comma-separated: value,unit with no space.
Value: -20,°C
